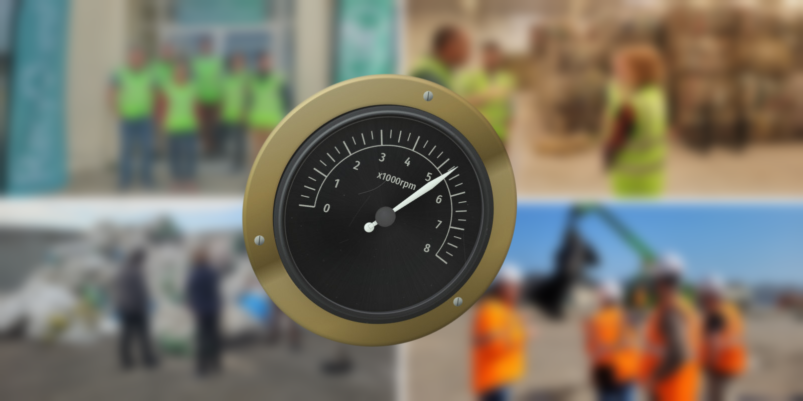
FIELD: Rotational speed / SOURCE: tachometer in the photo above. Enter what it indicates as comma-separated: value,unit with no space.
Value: 5250,rpm
